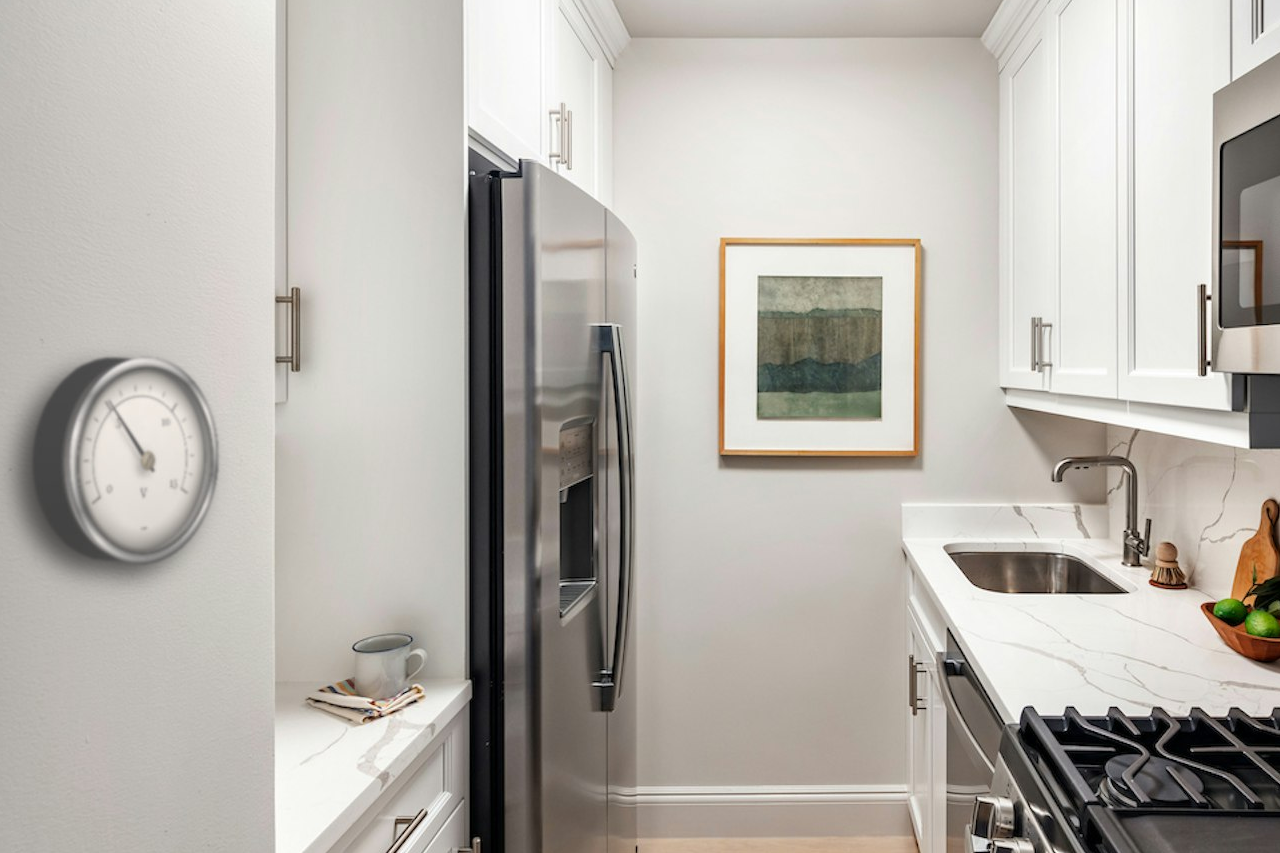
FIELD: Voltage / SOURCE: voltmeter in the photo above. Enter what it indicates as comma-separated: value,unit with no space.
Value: 5,V
